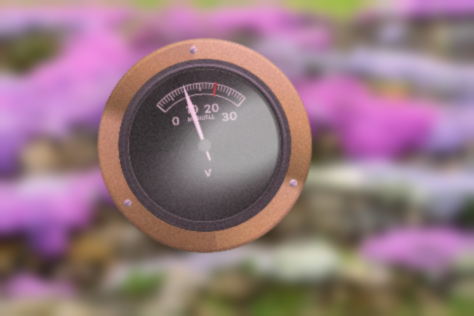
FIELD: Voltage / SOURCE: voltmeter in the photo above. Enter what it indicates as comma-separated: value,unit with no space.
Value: 10,V
